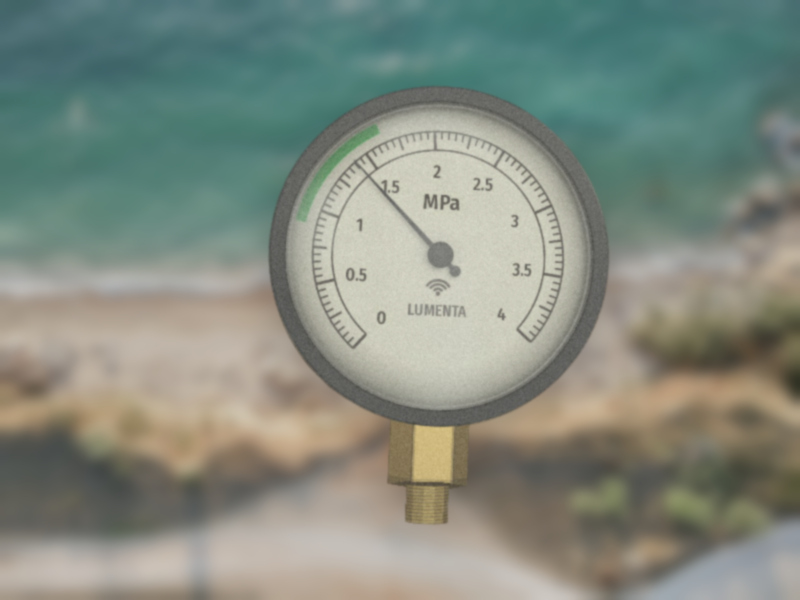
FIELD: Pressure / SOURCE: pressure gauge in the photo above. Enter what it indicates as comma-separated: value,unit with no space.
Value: 1.4,MPa
